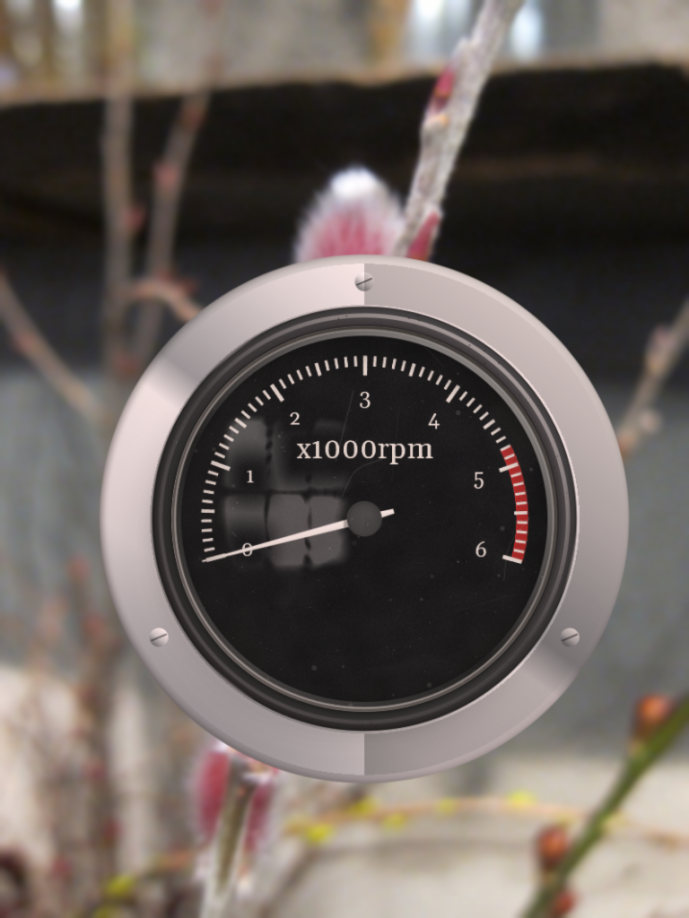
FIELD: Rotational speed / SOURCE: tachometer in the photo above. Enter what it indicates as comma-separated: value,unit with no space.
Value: 0,rpm
